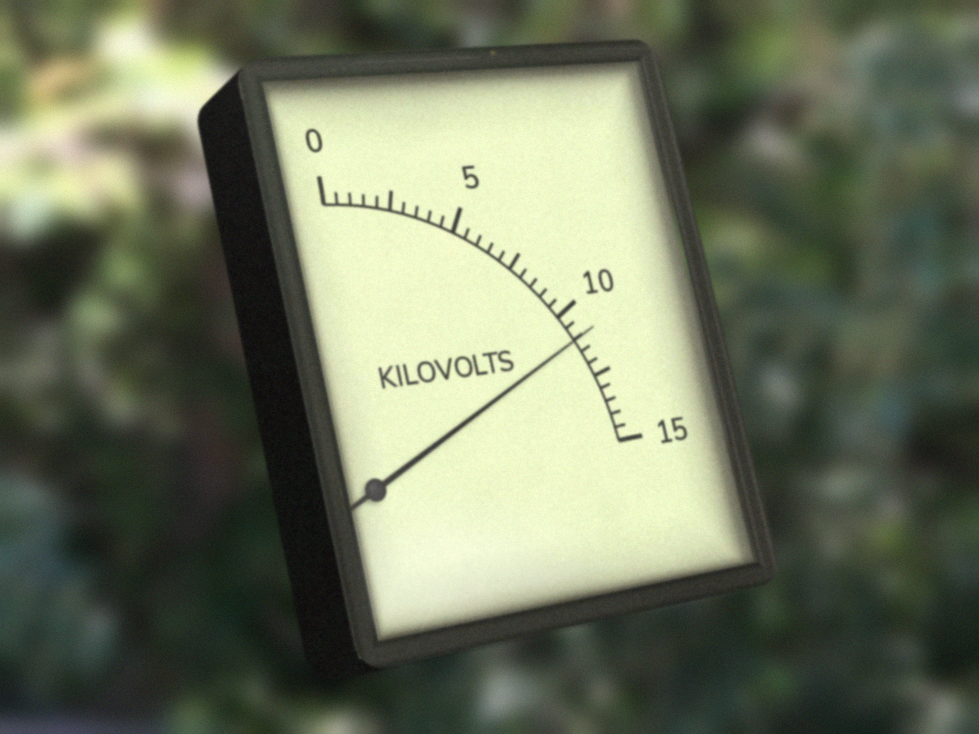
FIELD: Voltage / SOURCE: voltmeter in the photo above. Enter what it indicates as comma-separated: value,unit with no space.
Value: 11,kV
